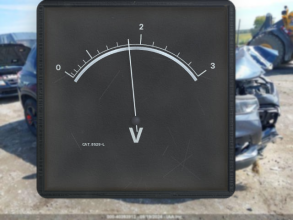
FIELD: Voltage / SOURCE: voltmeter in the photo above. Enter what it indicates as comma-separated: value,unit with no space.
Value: 1.8,V
